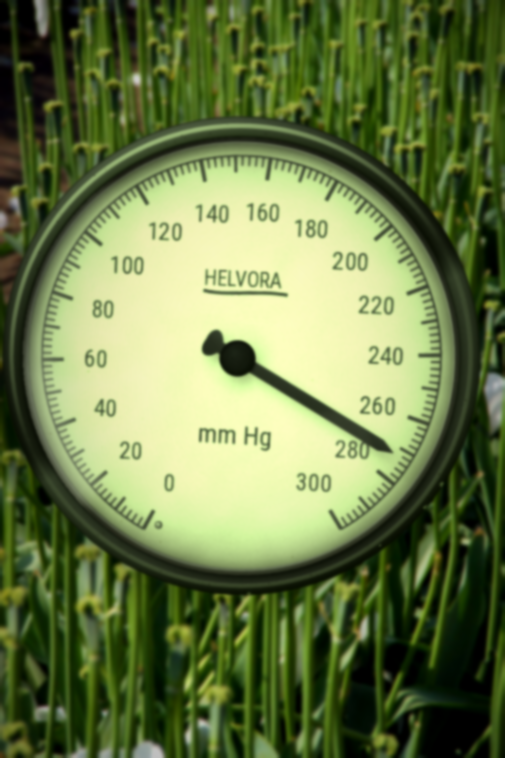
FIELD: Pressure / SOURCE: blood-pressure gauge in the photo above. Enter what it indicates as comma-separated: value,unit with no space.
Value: 272,mmHg
